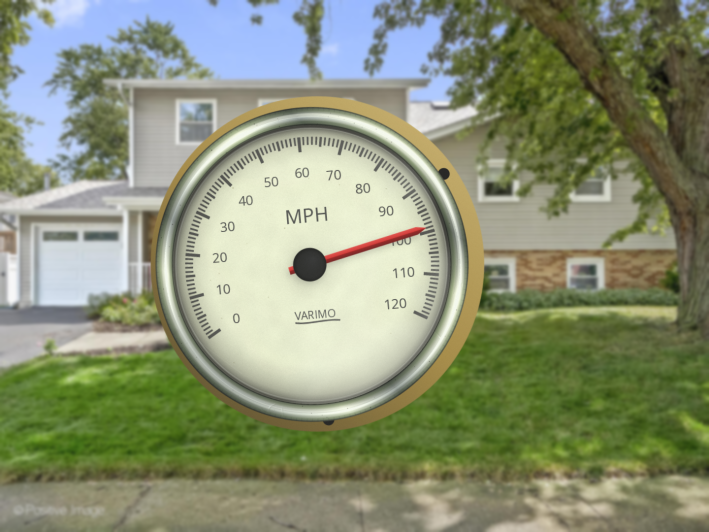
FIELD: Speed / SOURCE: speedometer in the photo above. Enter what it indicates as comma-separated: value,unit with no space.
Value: 99,mph
